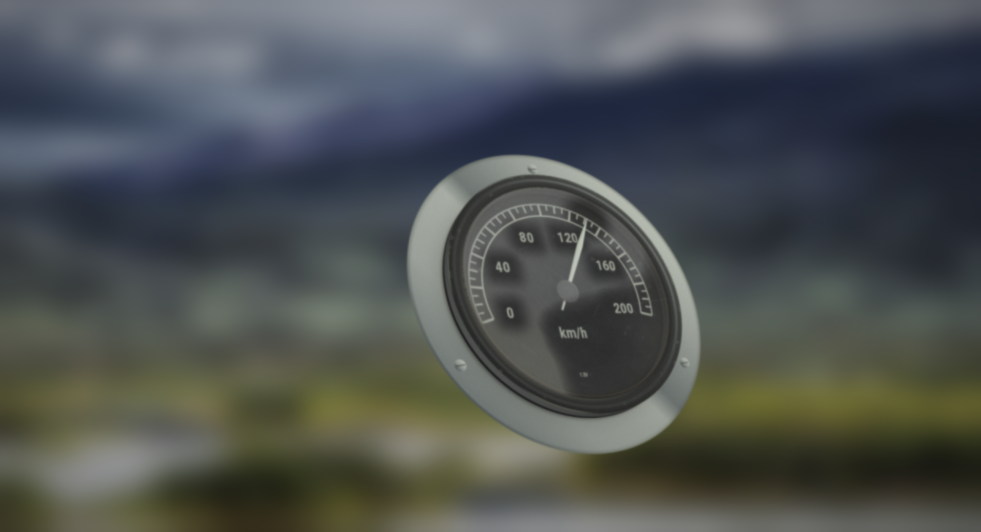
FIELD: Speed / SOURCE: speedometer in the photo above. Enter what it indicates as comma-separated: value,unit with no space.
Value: 130,km/h
